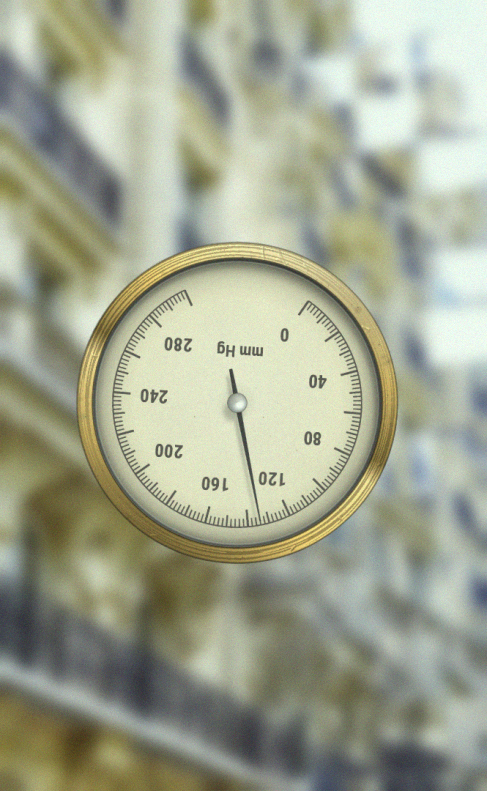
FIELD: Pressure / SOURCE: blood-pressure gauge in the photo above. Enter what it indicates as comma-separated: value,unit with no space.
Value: 134,mmHg
